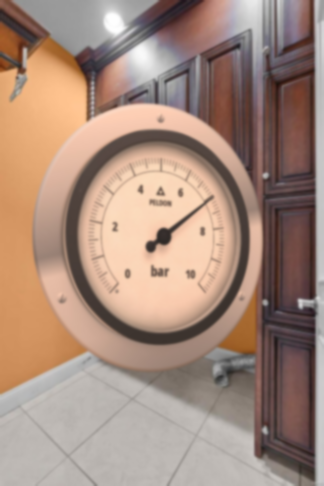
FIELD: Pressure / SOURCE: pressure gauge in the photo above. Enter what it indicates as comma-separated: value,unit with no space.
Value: 7,bar
